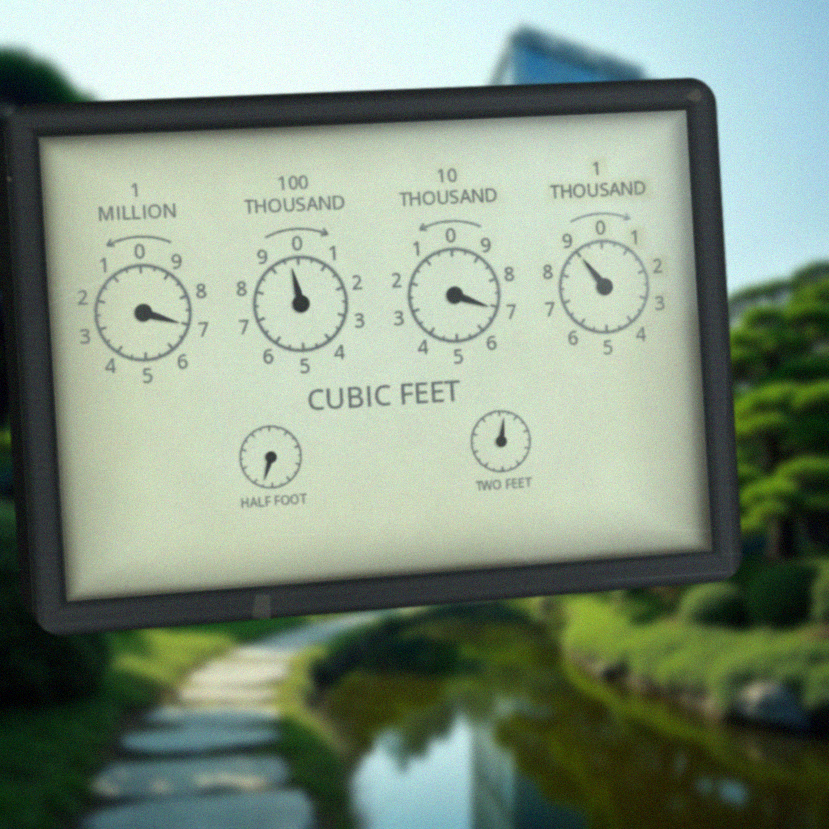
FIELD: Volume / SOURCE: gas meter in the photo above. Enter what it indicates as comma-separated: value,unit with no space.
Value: 696900,ft³
